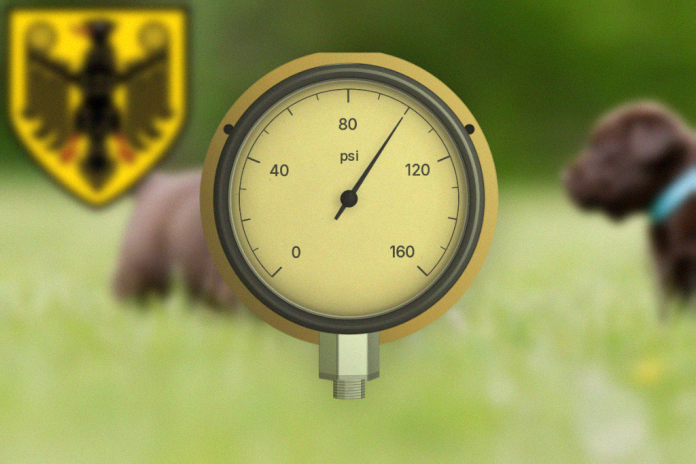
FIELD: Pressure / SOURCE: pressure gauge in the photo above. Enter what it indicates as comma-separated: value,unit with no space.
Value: 100,psi
